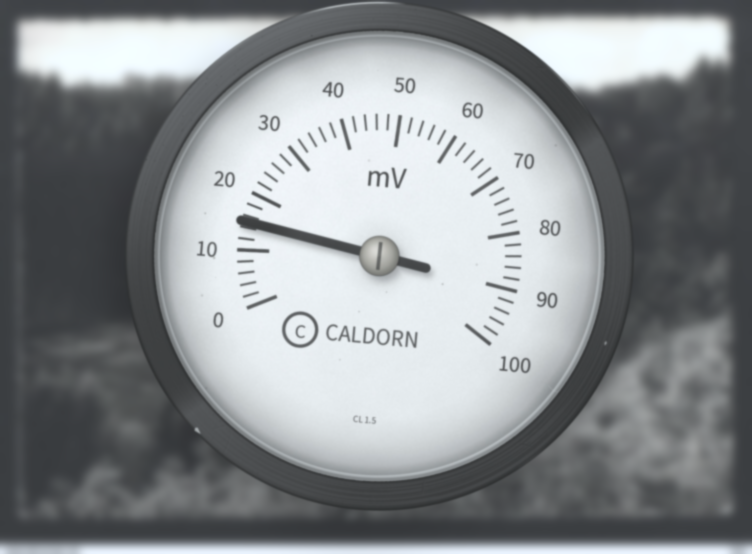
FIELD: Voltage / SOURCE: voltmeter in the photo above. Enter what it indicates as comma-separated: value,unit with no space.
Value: 15,mV
